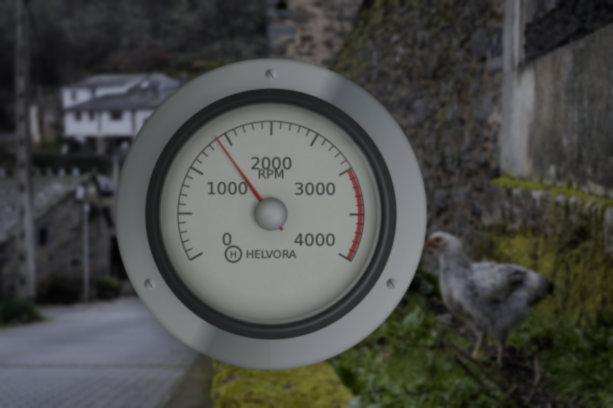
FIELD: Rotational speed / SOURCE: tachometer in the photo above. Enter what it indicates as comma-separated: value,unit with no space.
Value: 1400,rpm
